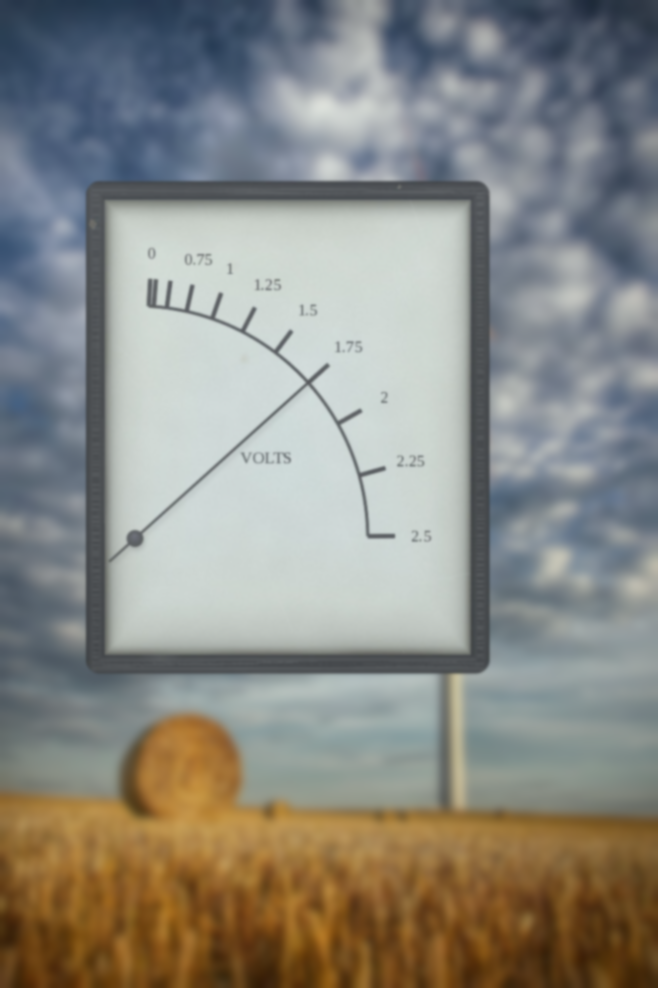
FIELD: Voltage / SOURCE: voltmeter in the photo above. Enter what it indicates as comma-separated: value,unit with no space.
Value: 1.75,V
